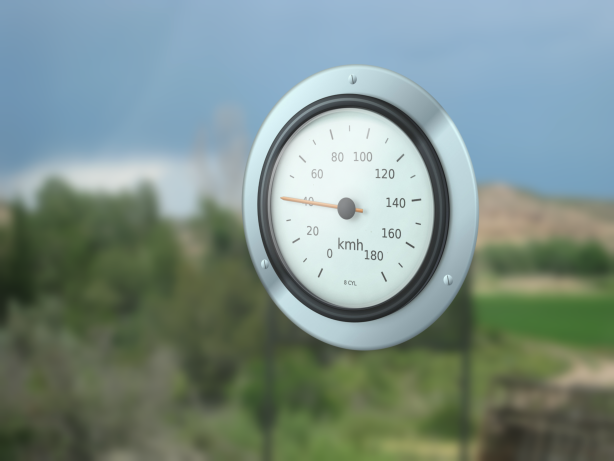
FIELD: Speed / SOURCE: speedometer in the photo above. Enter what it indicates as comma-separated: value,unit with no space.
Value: 40,km/h
